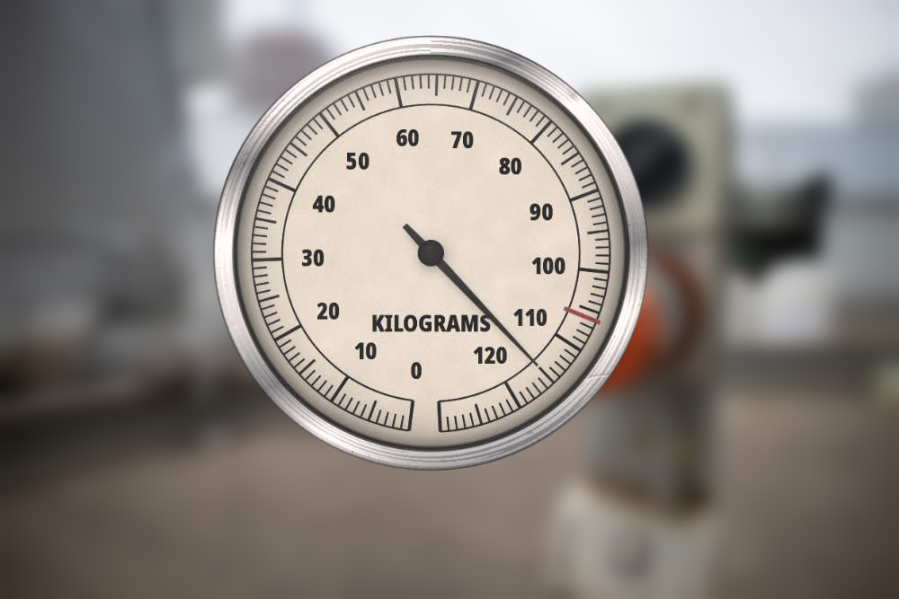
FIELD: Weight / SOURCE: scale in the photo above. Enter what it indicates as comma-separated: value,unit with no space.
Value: 115,kg
